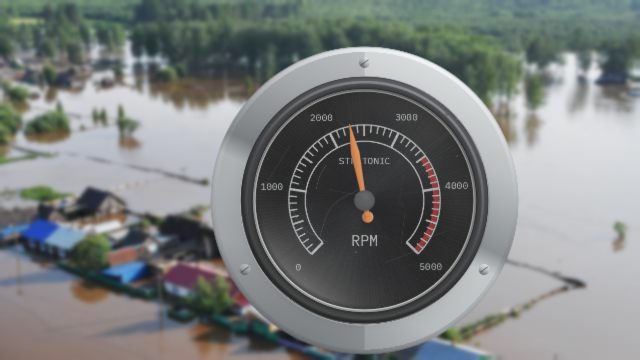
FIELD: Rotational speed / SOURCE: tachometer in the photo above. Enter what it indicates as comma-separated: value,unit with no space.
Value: 2300,rpm
